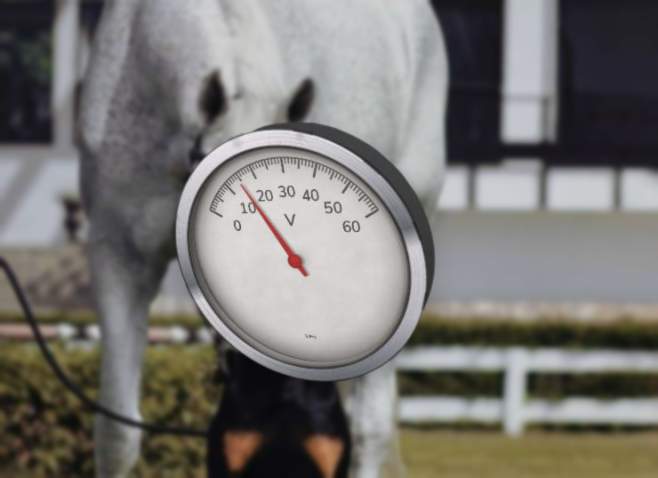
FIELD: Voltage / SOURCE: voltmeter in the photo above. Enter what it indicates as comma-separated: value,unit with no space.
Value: 15,V
